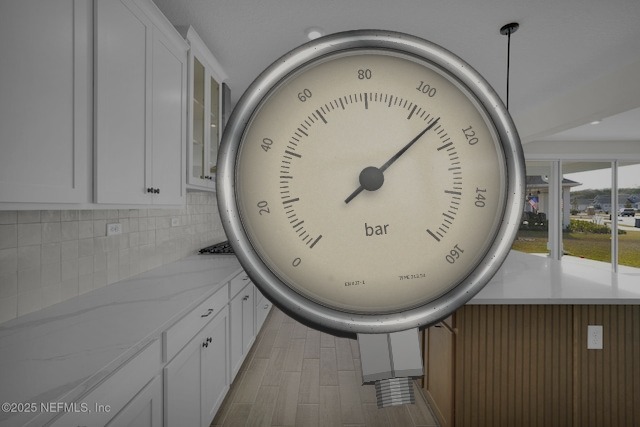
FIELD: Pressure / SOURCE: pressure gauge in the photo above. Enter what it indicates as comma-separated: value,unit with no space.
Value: 110,bar
